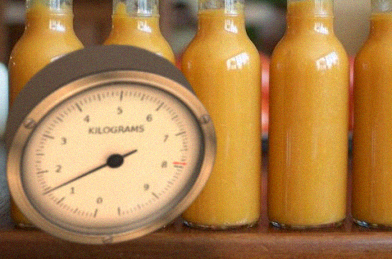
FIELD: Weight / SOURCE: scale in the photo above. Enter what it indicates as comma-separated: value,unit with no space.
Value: 1.5,kg
